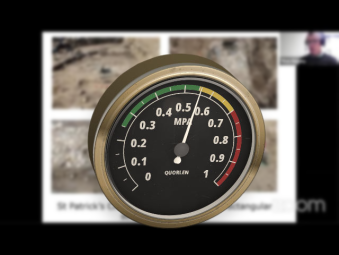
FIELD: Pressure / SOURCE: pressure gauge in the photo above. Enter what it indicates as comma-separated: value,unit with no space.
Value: 0.55,MPa
